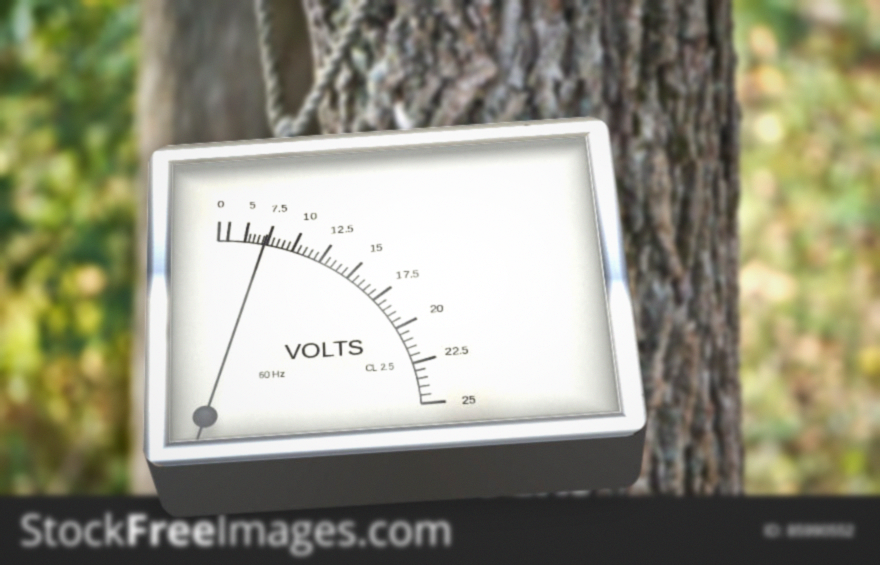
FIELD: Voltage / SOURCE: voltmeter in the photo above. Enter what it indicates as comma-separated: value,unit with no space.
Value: 7.5,V
